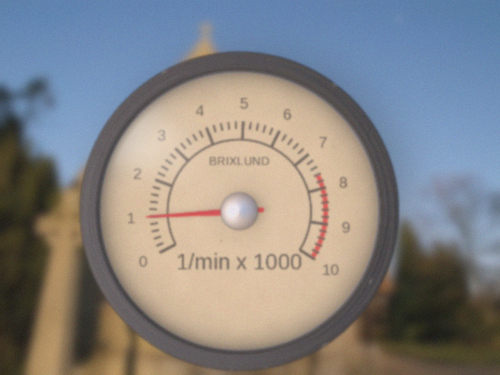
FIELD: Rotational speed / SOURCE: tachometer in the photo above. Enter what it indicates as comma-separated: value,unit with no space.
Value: 1000,rpm
